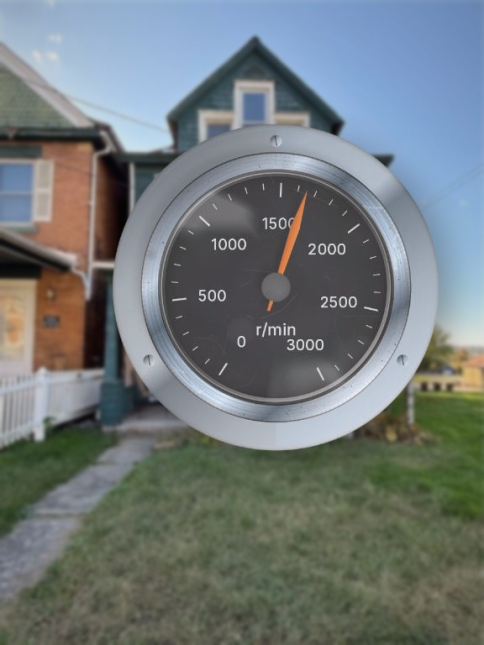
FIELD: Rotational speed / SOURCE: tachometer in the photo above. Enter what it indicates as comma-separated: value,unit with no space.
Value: 1650,rpm
